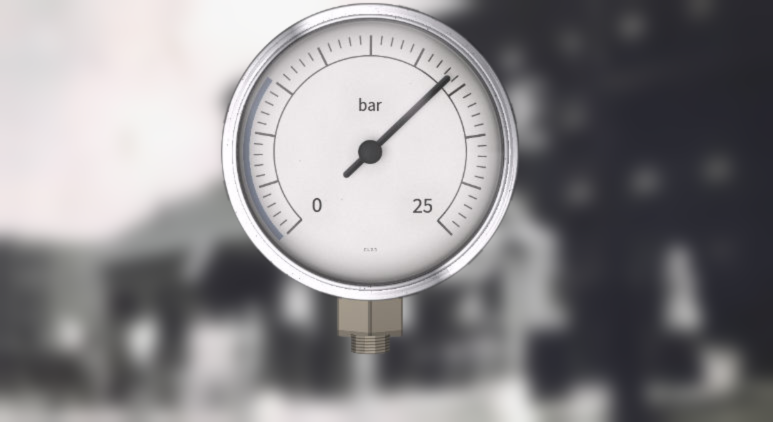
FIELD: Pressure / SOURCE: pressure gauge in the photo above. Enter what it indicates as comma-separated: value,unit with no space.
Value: 16.75,bar
